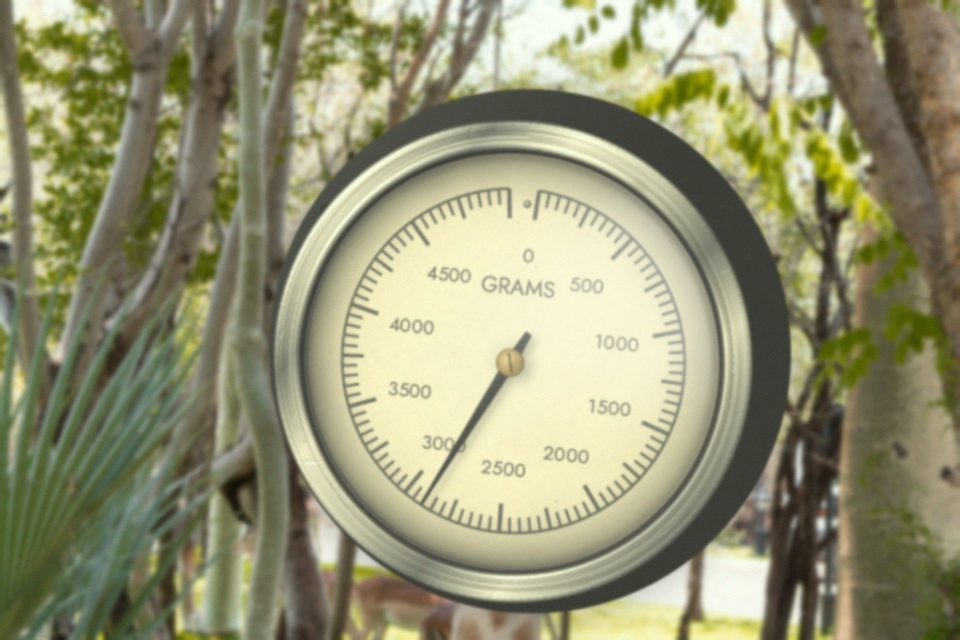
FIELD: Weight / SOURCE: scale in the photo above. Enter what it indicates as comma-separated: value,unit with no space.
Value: 2900,g
